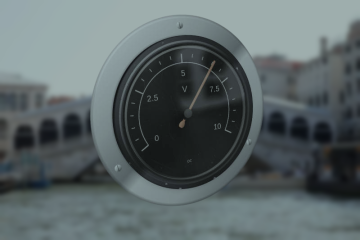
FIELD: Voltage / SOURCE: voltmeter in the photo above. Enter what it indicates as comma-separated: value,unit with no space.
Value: 6.5,V
